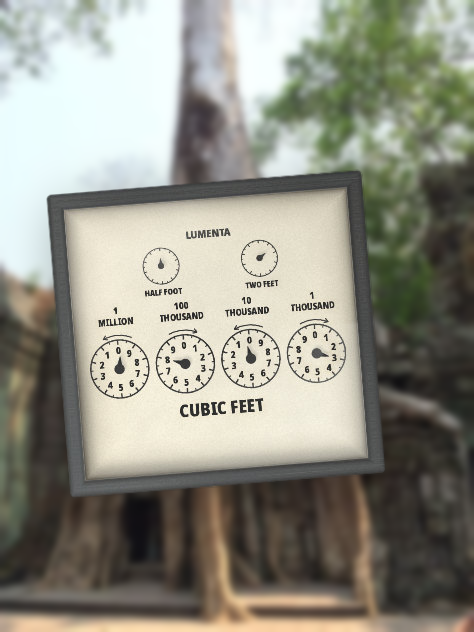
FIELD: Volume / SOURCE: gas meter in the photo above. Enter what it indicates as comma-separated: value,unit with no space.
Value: 980300,ft³
